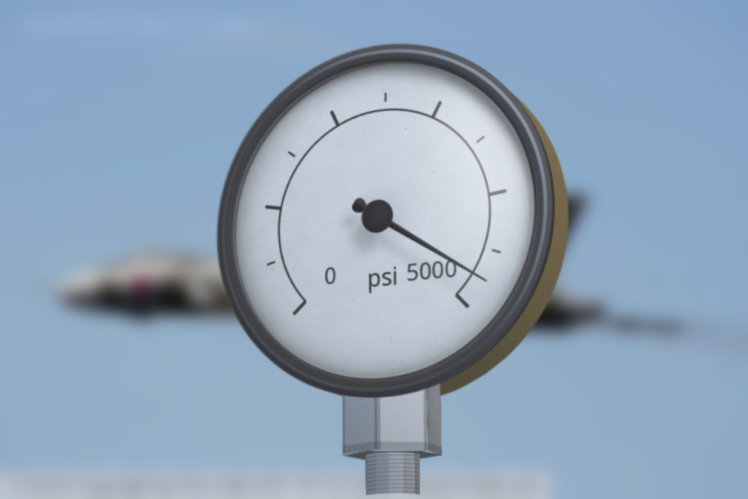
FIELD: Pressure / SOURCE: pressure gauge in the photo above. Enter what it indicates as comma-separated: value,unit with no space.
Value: 4750,psi
